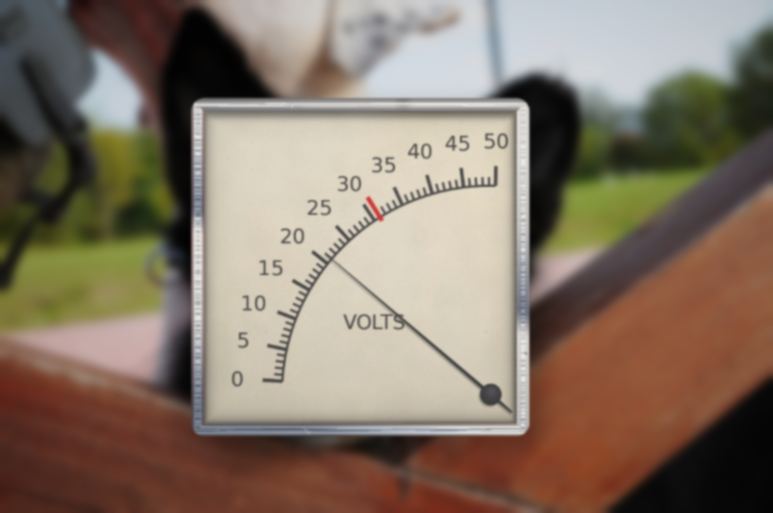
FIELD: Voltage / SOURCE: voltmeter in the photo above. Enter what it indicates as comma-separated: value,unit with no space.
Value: 21,V
